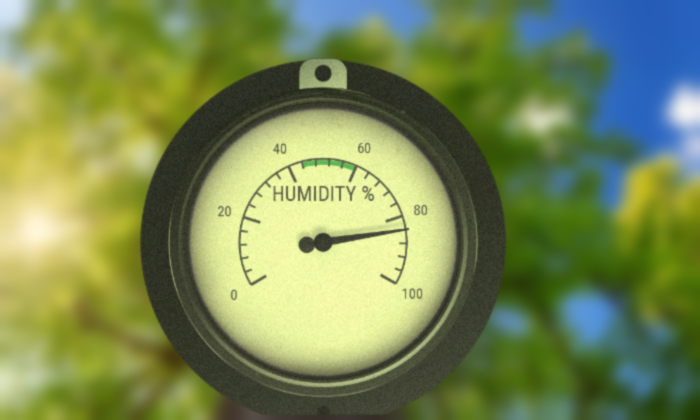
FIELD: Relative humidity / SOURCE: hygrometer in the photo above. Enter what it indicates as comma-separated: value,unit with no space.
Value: 84,%
